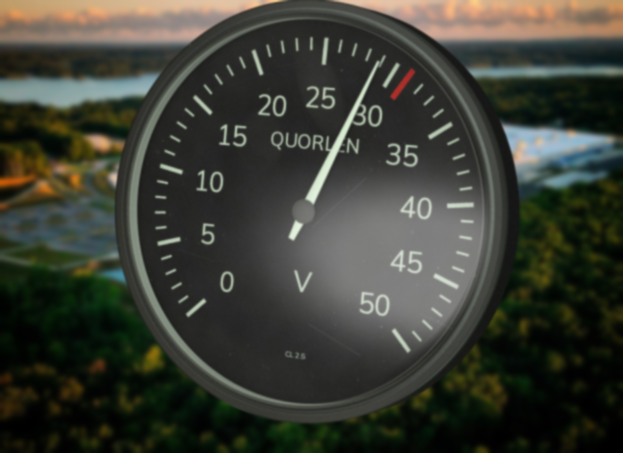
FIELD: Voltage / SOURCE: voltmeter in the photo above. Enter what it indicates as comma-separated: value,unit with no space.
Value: 29,V
